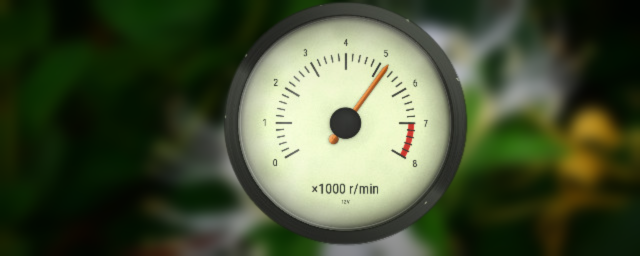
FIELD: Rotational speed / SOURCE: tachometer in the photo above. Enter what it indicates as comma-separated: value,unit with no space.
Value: 5200,rpm
